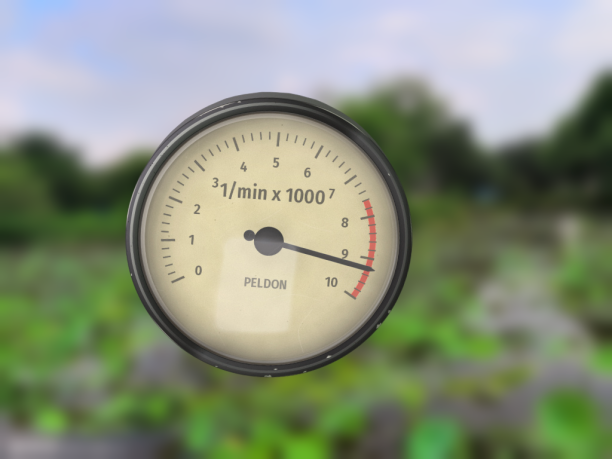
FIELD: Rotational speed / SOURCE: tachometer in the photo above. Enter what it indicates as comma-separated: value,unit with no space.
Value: 9200,rpm
